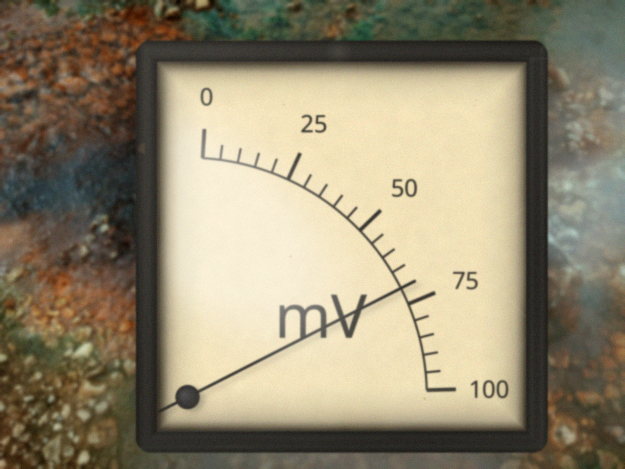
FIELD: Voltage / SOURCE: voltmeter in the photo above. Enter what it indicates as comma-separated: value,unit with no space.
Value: 70,mV
